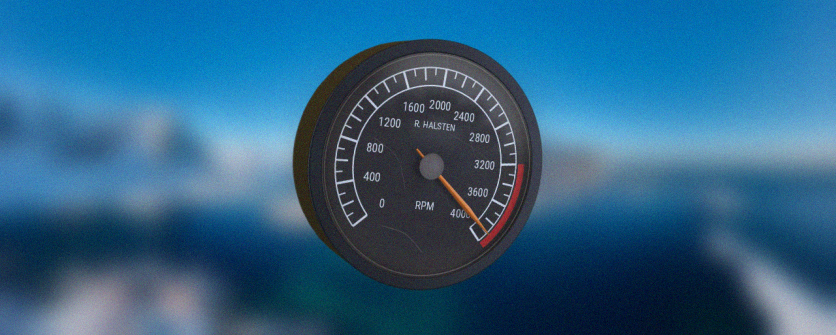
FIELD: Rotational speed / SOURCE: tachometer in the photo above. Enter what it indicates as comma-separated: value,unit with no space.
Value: 3900,rpm
